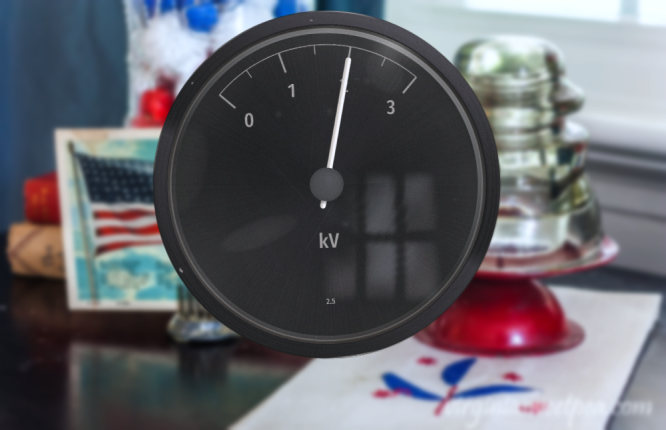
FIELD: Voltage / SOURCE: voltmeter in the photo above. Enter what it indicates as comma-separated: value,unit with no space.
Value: 2,kV
